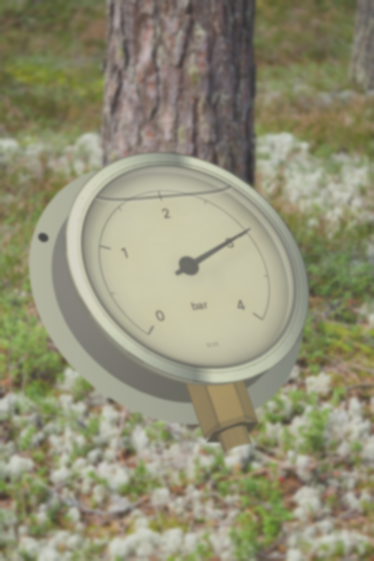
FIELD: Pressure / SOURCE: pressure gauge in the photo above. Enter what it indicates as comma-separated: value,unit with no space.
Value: 3,bar
